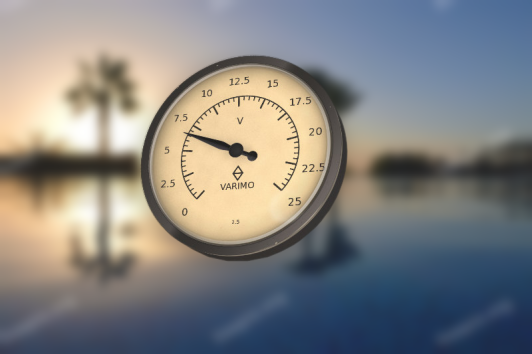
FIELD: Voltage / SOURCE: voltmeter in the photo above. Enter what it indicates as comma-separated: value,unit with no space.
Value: 6.5,V
